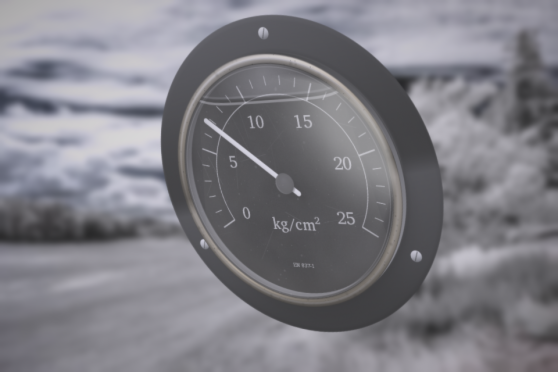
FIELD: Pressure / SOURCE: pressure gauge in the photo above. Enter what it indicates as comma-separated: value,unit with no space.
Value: 7,kg/cm²
